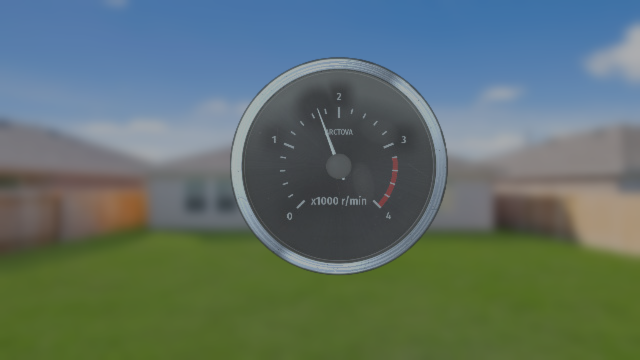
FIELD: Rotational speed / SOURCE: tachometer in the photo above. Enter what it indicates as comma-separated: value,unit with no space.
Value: 1700,rpm
